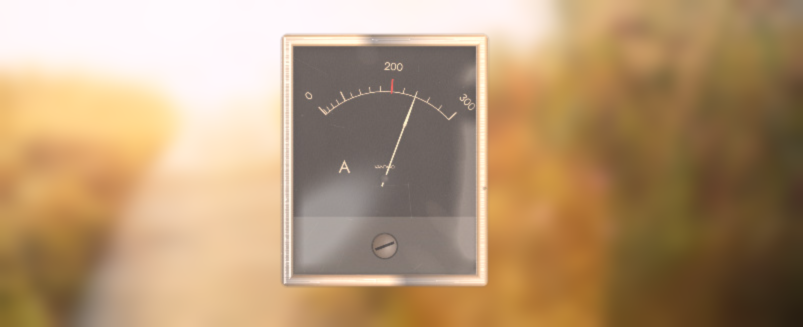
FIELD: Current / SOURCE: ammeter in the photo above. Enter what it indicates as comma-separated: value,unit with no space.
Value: 240,A
